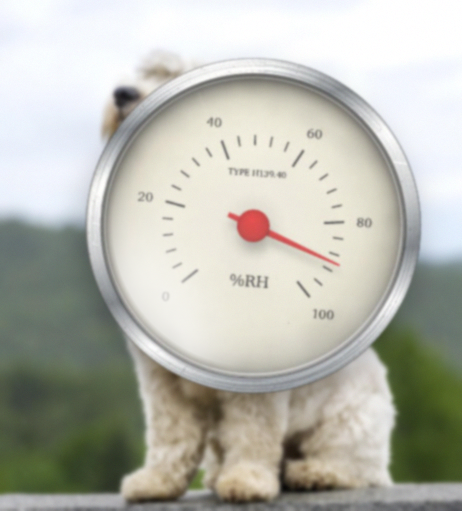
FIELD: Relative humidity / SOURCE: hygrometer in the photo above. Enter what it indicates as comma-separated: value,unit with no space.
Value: 90,%
